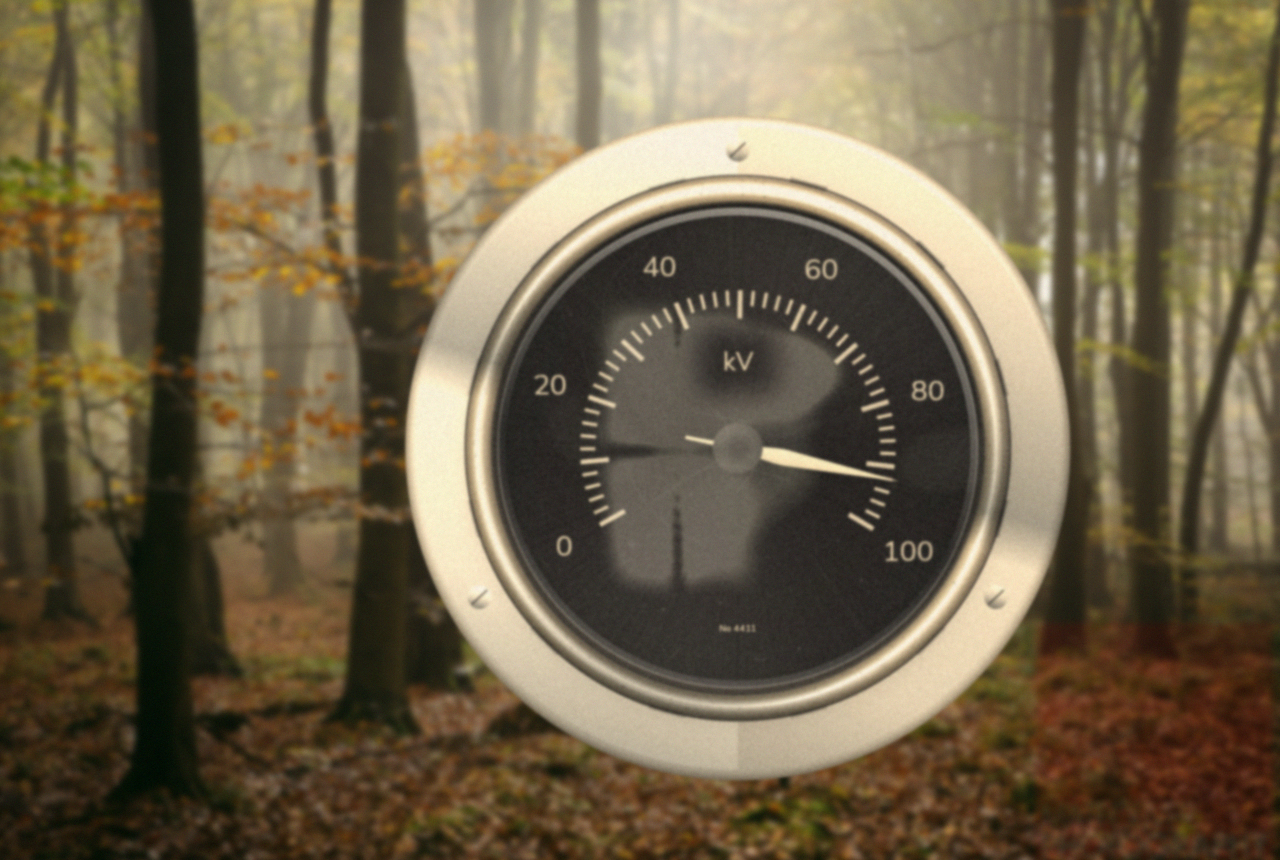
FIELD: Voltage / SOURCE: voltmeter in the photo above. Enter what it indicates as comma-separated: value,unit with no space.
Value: 92,kV
